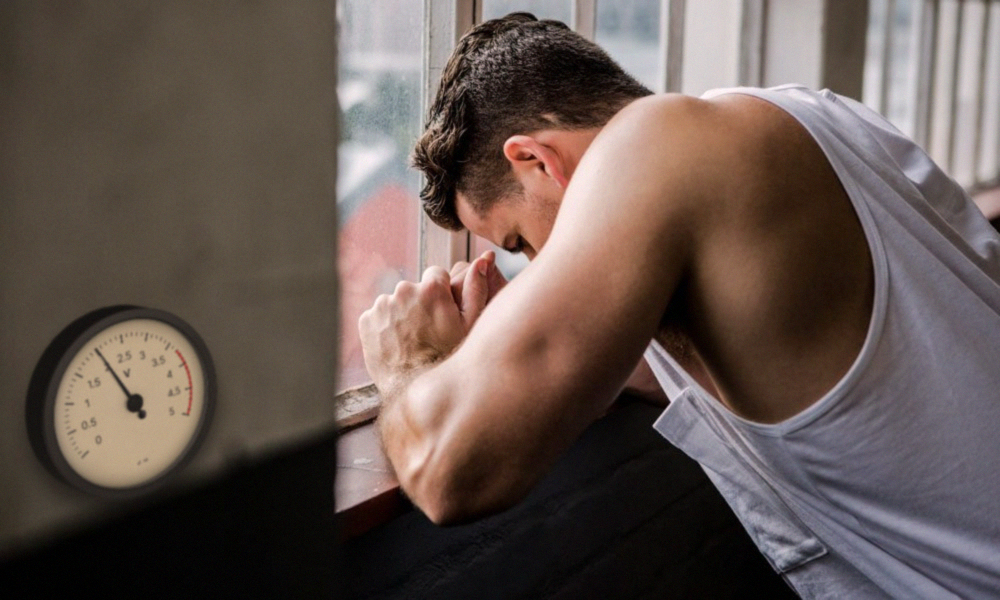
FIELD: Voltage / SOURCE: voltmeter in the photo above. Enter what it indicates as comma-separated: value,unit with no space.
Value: 2,V
